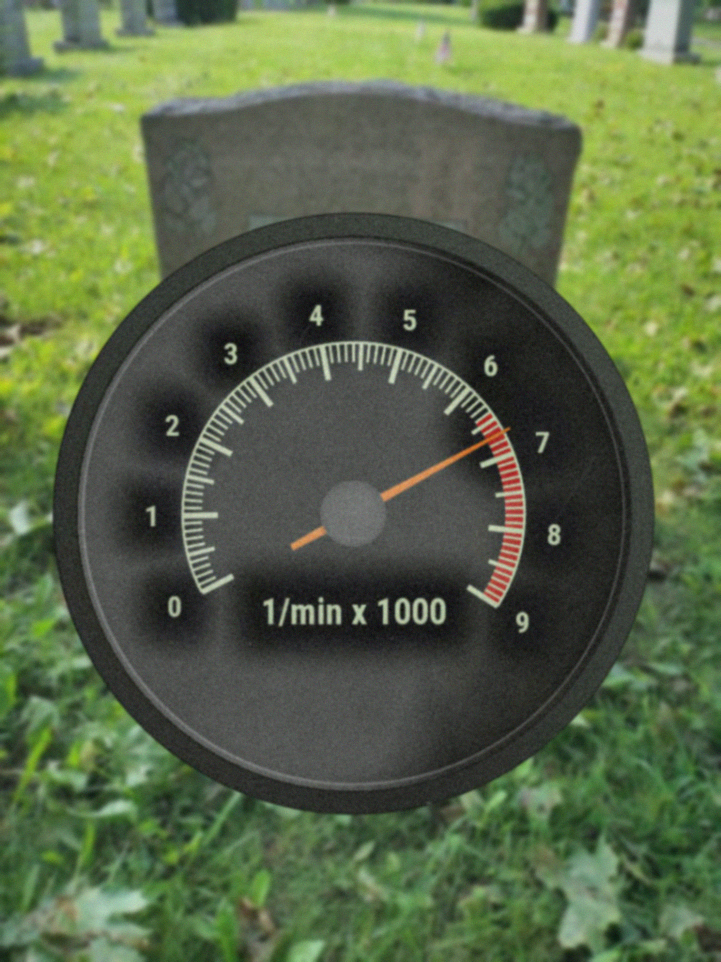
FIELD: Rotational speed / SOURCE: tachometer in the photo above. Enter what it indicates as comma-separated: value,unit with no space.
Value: 6700,rpm
